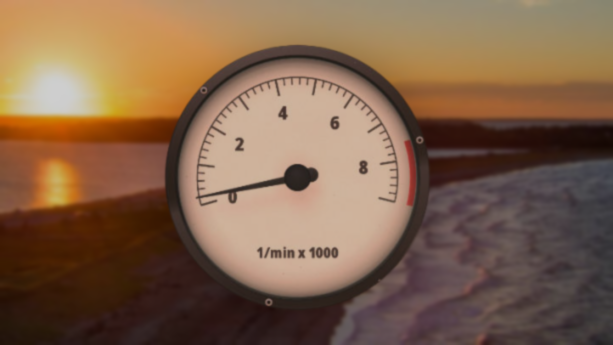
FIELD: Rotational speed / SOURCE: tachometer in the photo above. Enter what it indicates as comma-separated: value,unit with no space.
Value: 200,rpm
